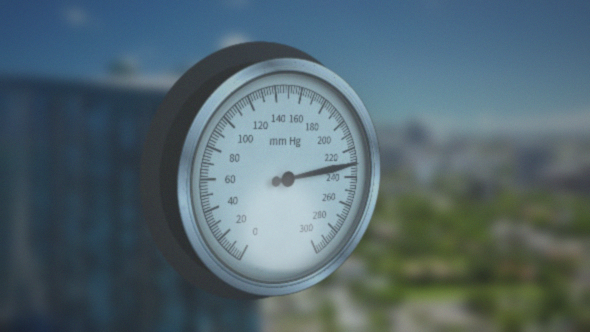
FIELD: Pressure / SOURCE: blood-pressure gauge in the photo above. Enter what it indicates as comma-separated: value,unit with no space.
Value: 230,mmHg
